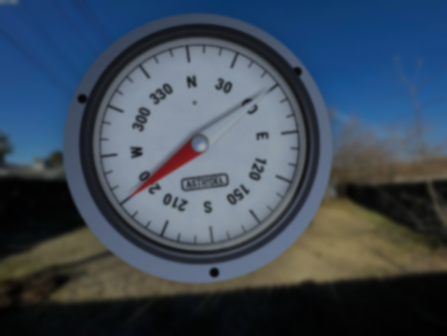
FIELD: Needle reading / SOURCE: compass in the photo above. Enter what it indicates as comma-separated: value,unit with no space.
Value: 240,°
